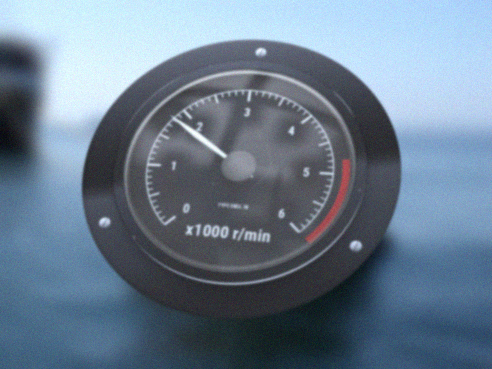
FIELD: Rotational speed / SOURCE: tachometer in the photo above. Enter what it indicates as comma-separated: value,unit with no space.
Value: 1800,rpm
